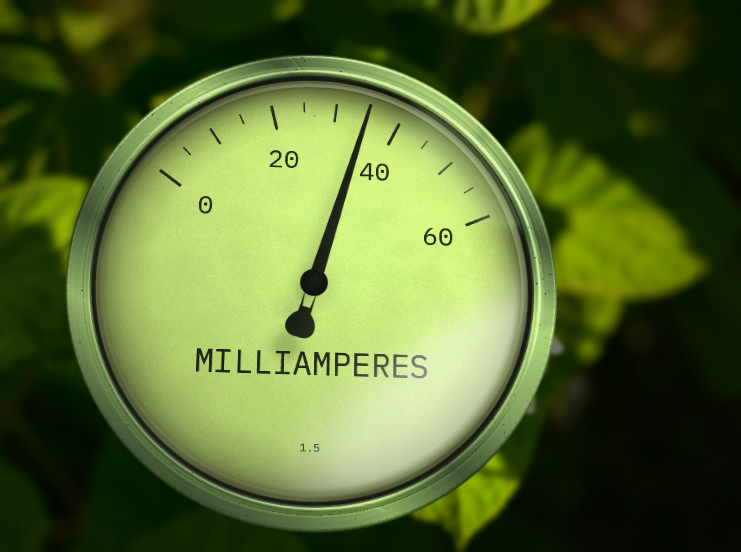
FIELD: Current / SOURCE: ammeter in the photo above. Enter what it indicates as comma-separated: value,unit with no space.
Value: 35,mA
